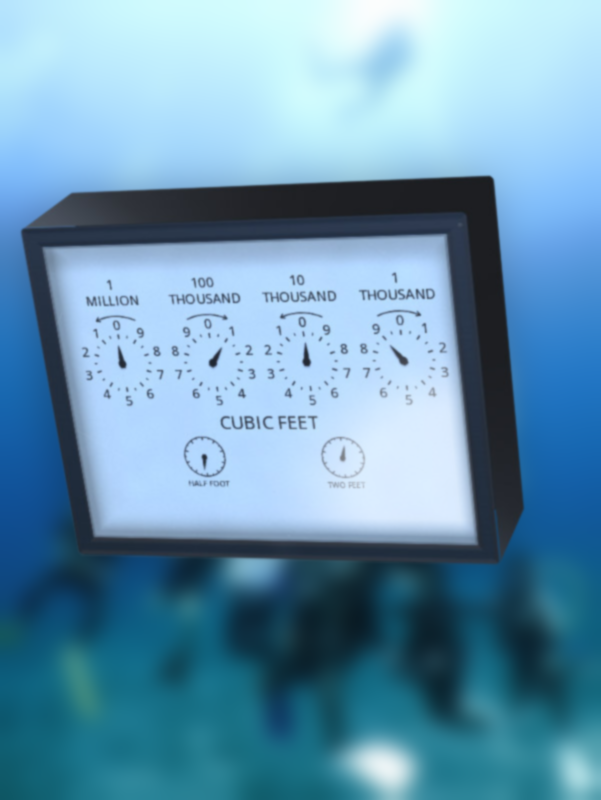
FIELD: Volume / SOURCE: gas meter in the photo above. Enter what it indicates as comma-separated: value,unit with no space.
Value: 9900,ft³
